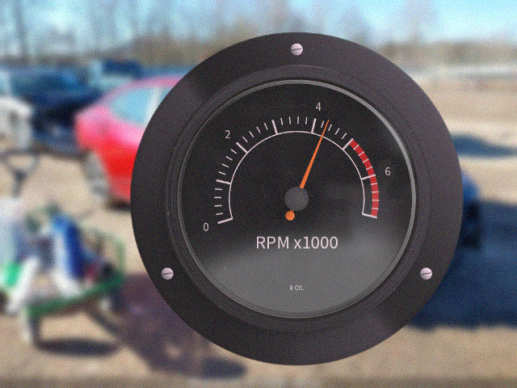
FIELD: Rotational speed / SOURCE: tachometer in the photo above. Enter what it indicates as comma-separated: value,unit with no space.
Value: 4300,rpm
